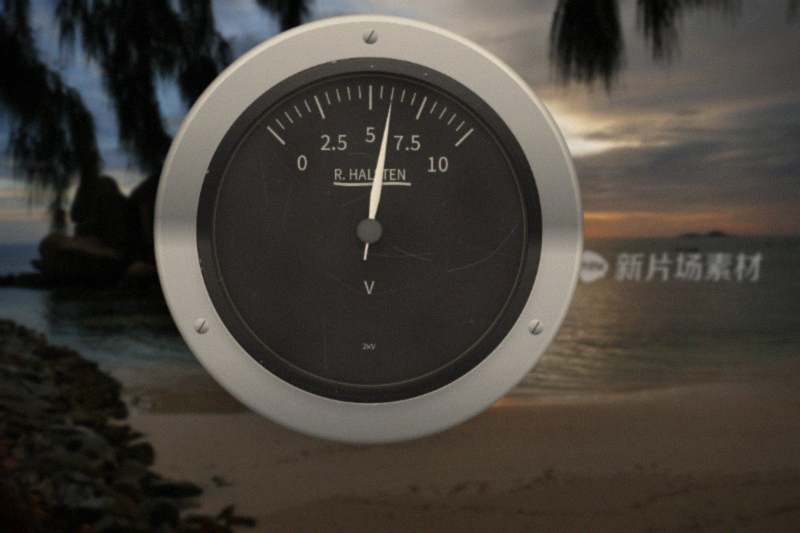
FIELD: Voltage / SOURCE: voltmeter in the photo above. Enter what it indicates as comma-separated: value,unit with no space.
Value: 6,V
